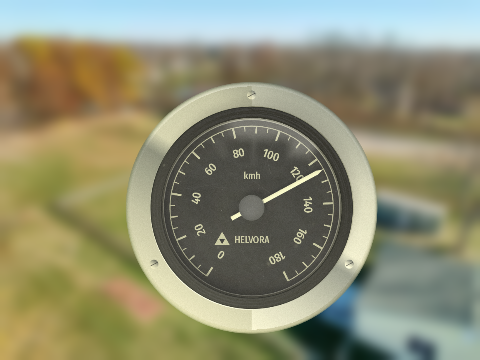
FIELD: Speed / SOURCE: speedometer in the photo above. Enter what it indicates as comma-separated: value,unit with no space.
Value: 125,km/h
